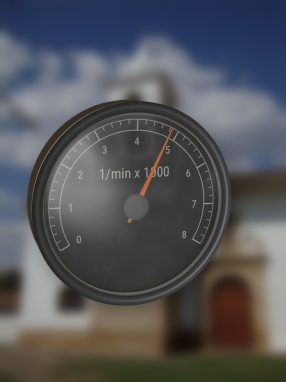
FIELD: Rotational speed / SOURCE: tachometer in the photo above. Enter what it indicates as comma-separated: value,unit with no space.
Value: 4800,rpm
